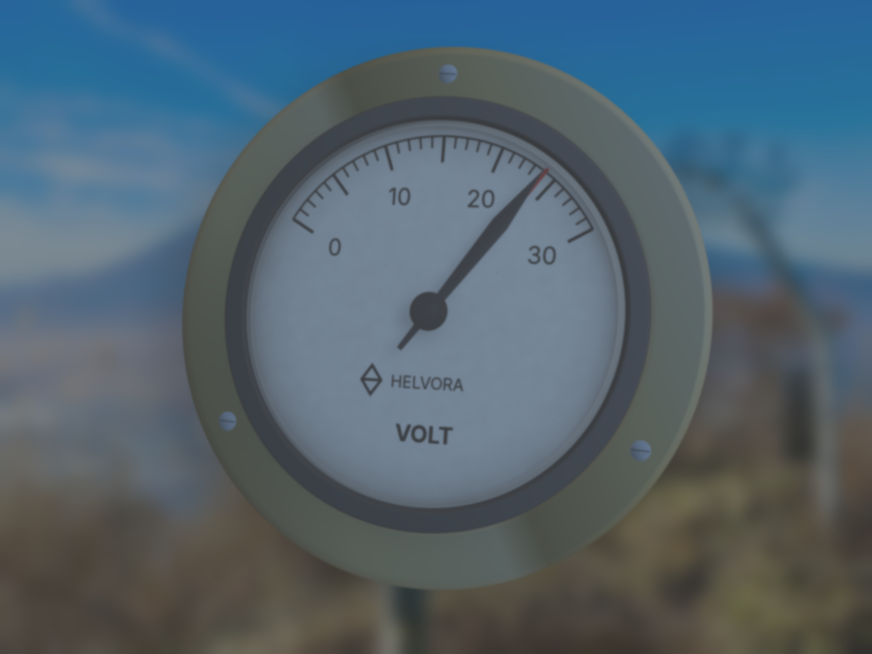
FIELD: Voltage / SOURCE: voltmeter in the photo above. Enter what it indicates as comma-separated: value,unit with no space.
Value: 24,V
